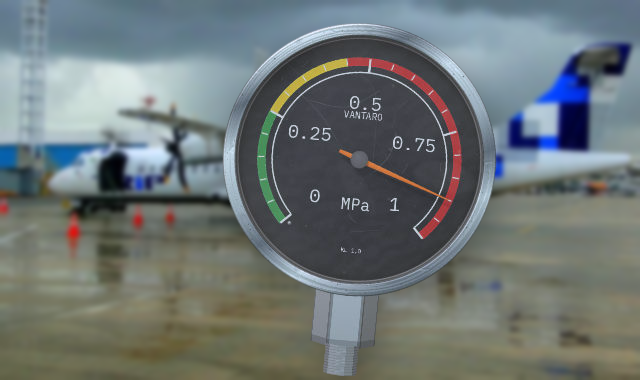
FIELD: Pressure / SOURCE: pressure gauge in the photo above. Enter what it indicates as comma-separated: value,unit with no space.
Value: 0.9,MPa
